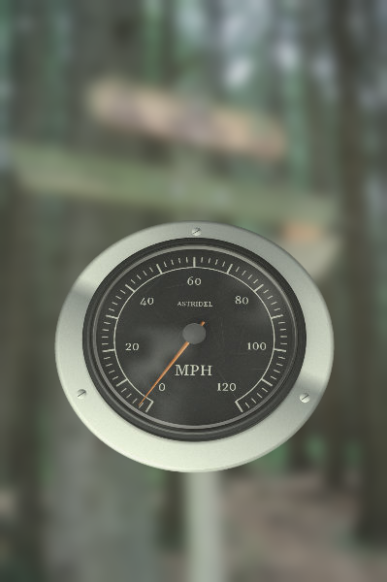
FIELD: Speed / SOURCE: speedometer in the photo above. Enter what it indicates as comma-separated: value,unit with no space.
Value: 2,mph
